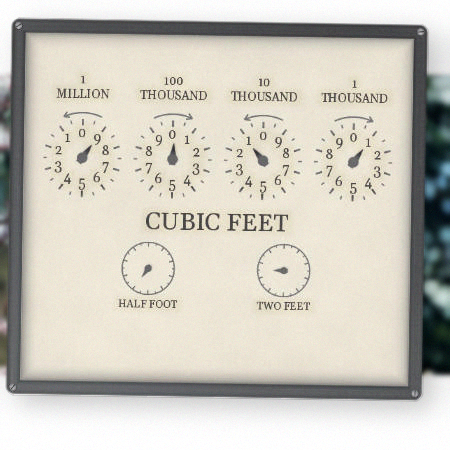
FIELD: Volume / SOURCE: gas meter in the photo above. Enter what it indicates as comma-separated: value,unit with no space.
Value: 901100,ft³
